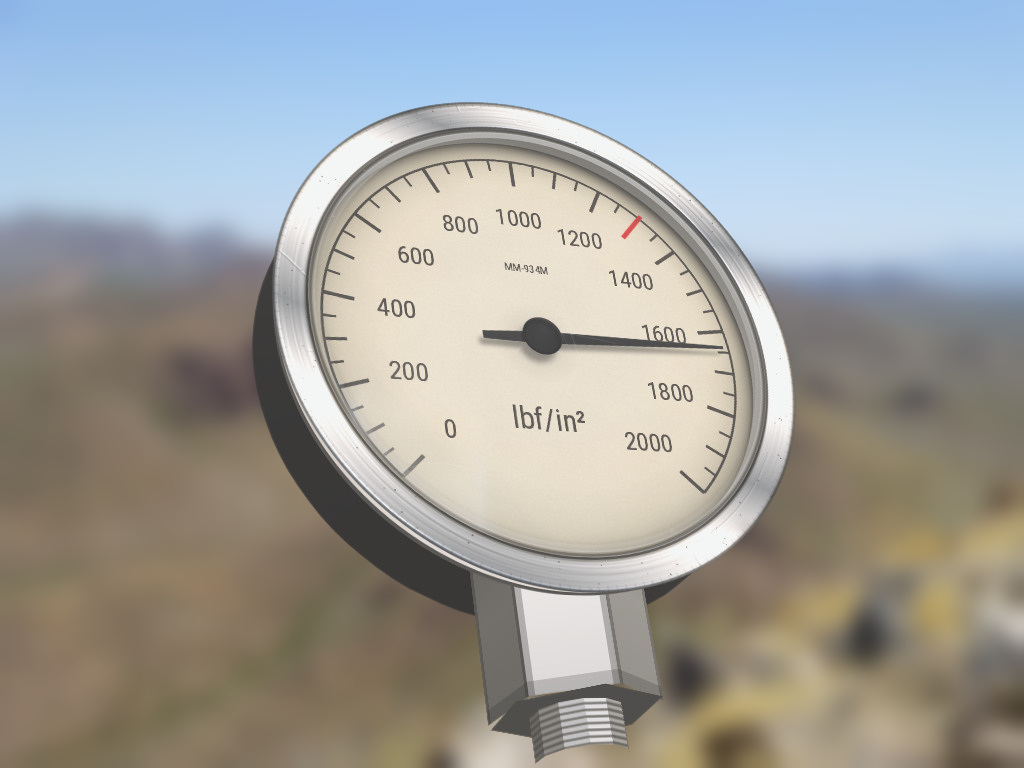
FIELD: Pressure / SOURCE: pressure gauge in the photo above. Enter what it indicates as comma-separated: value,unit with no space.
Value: 1650,psi
